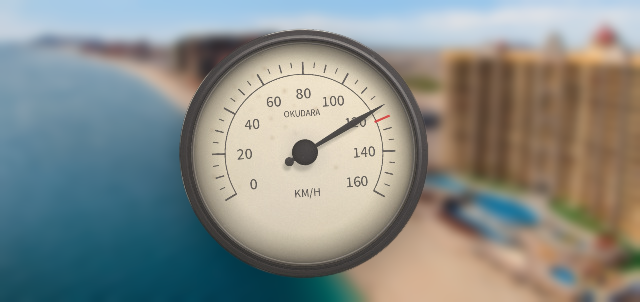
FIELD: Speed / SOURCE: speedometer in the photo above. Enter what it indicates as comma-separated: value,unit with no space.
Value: 120,km/h
